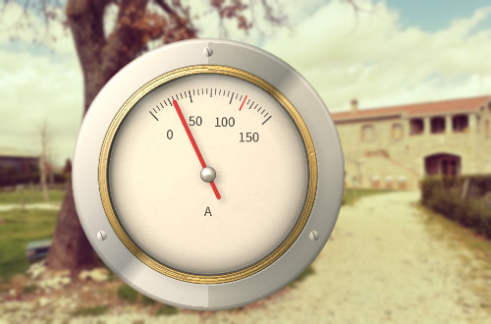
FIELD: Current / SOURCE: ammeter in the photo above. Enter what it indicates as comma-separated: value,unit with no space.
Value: 30,A
